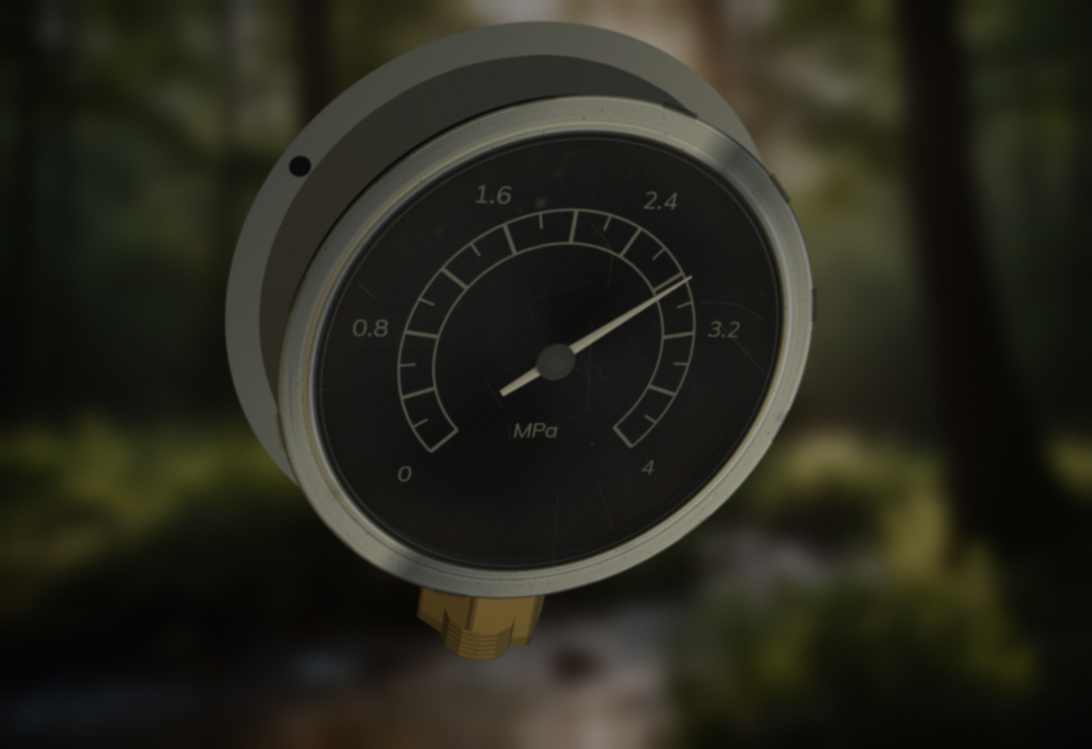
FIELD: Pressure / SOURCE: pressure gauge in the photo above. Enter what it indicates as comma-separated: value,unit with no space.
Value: 2.8,MPa
